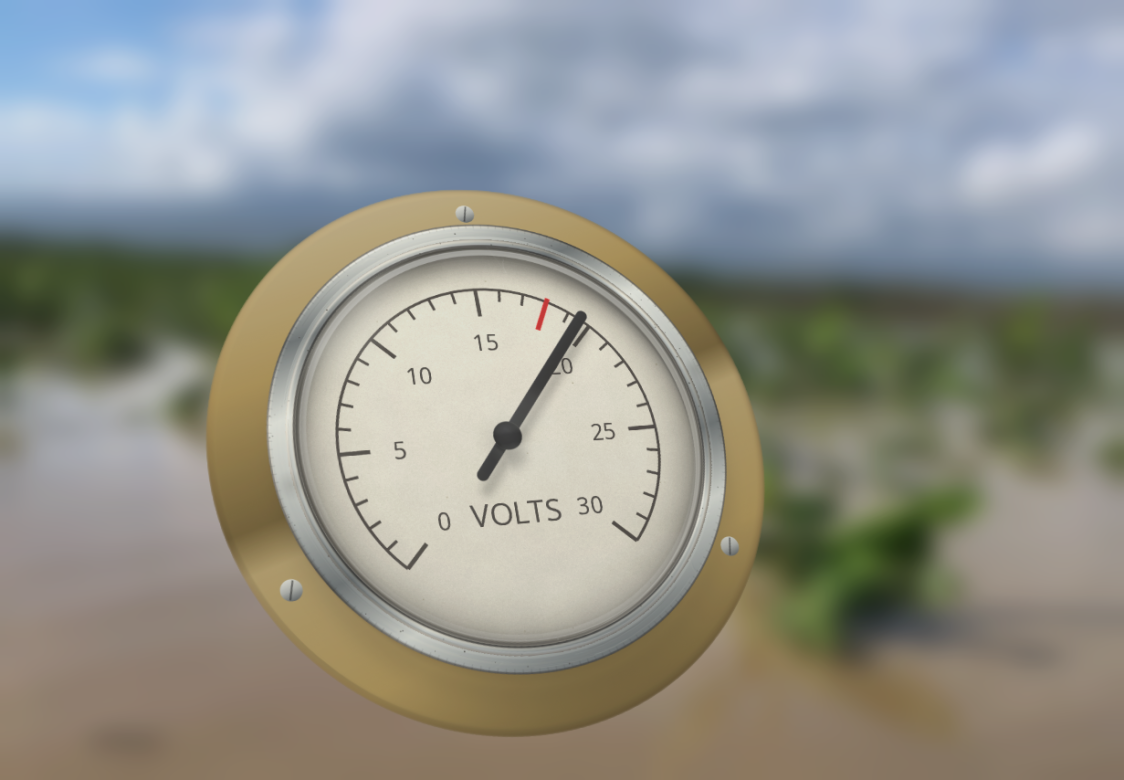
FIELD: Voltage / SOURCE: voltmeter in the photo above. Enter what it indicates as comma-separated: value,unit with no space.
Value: 19.5,V
